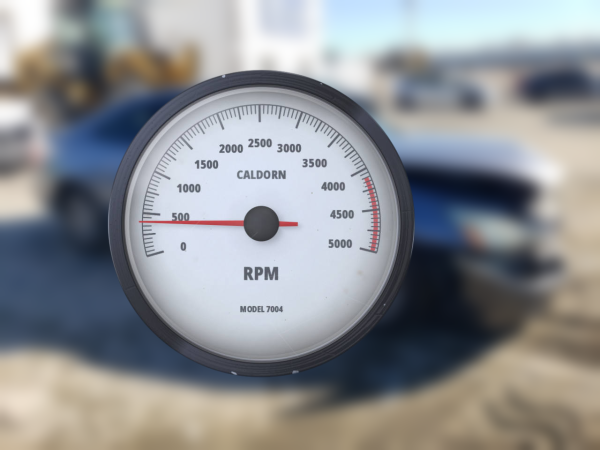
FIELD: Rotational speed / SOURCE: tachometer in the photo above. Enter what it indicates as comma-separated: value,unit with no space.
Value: 400,rpm
